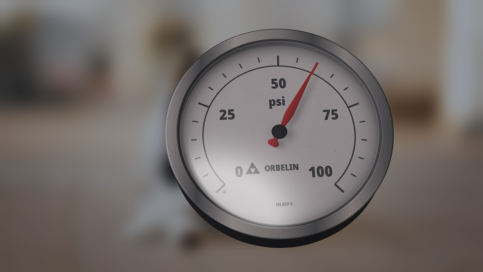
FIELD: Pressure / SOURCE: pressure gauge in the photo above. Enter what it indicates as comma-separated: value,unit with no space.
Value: 60,psi
